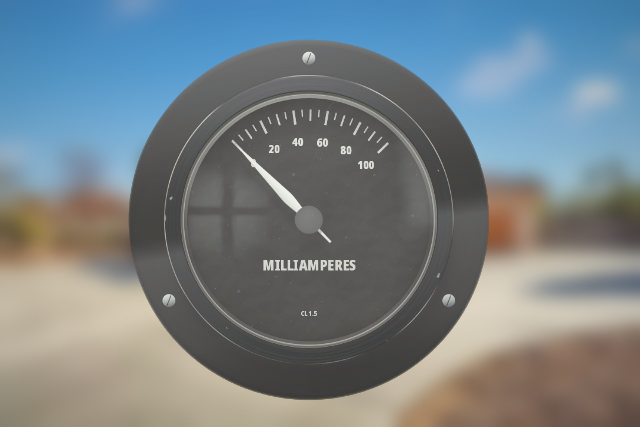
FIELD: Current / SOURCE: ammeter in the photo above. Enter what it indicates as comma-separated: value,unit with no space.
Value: 0,mA
